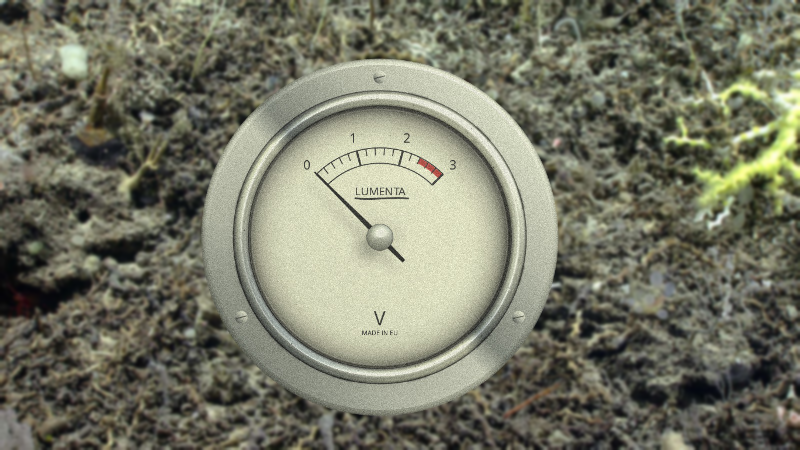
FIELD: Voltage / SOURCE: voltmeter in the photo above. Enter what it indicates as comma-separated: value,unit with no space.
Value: 0,V
